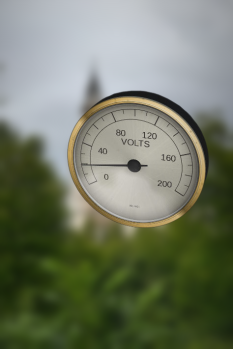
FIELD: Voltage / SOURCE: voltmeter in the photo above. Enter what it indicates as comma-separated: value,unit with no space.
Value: 20,V
